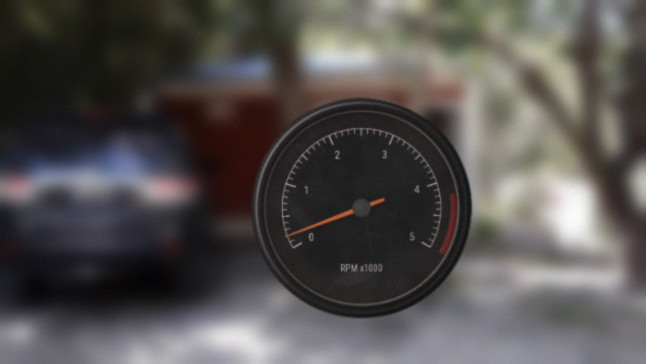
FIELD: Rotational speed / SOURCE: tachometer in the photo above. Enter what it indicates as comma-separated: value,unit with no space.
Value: 200,rpm
